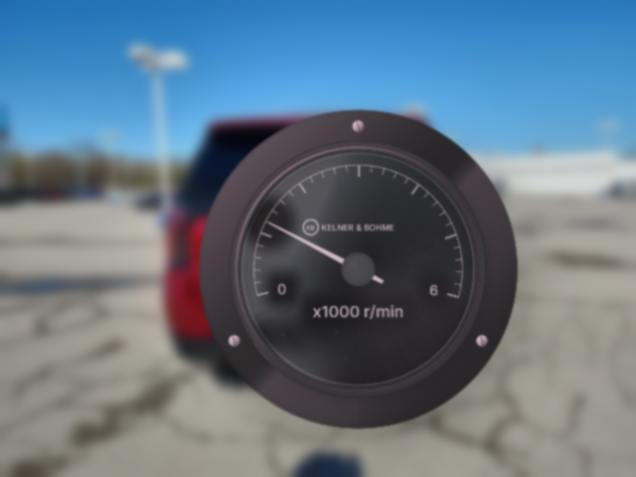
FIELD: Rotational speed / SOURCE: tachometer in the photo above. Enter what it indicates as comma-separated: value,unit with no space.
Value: 1200,rpm
